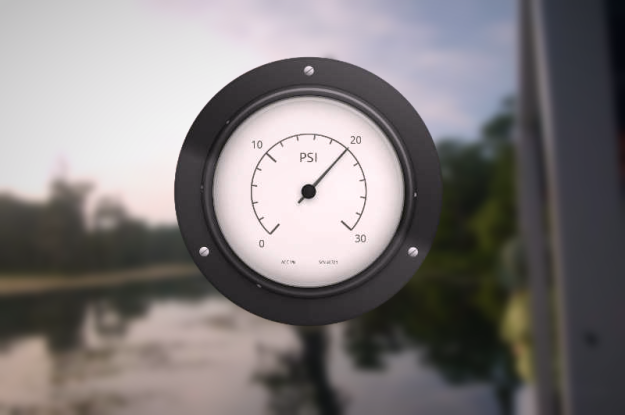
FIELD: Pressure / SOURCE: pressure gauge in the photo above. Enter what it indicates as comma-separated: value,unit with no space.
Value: 20,psi
